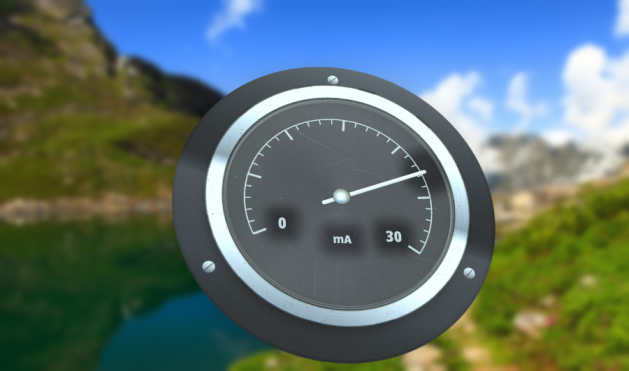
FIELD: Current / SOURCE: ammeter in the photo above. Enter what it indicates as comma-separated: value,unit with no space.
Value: 23,mA
